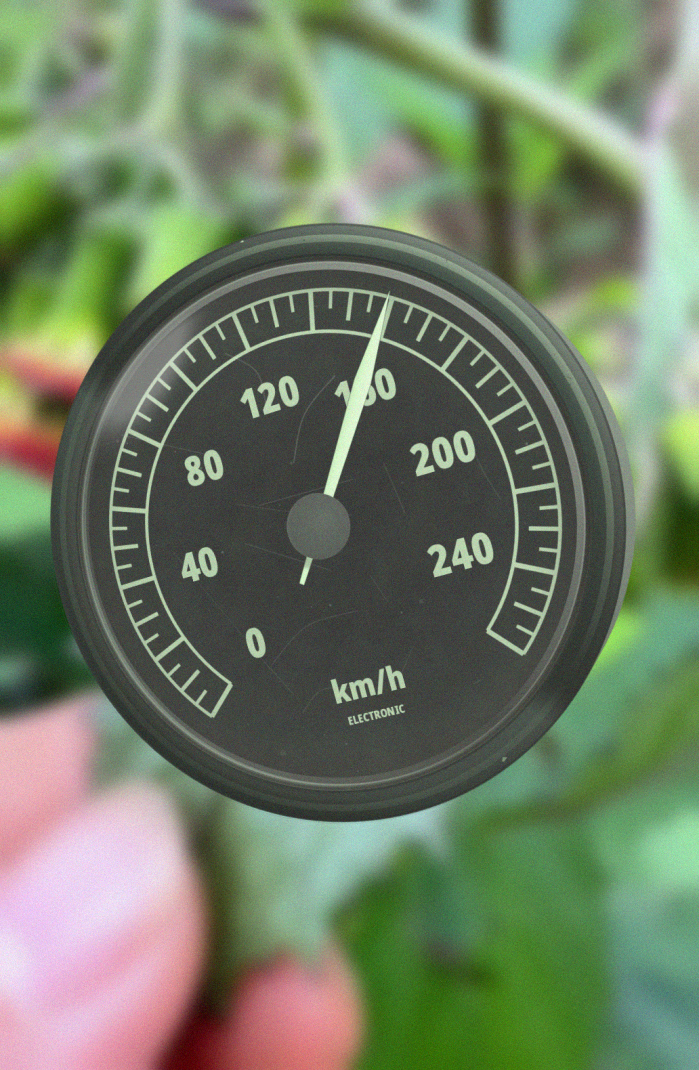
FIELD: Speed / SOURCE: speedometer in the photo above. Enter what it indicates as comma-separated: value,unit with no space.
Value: 160,km/h
